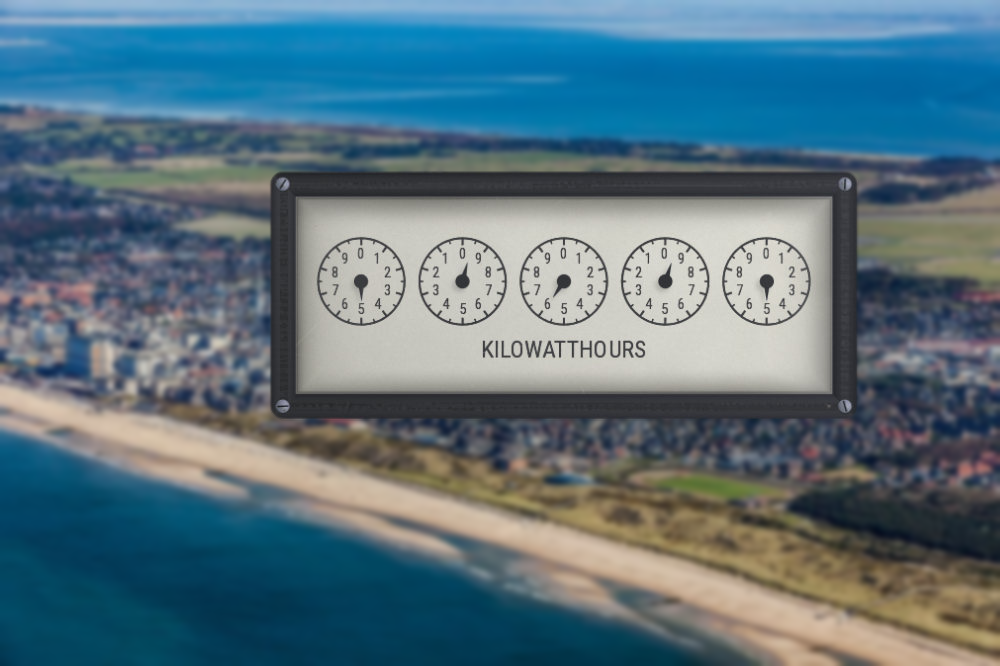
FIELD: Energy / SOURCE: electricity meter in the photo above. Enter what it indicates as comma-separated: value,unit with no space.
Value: 49595,kWh
